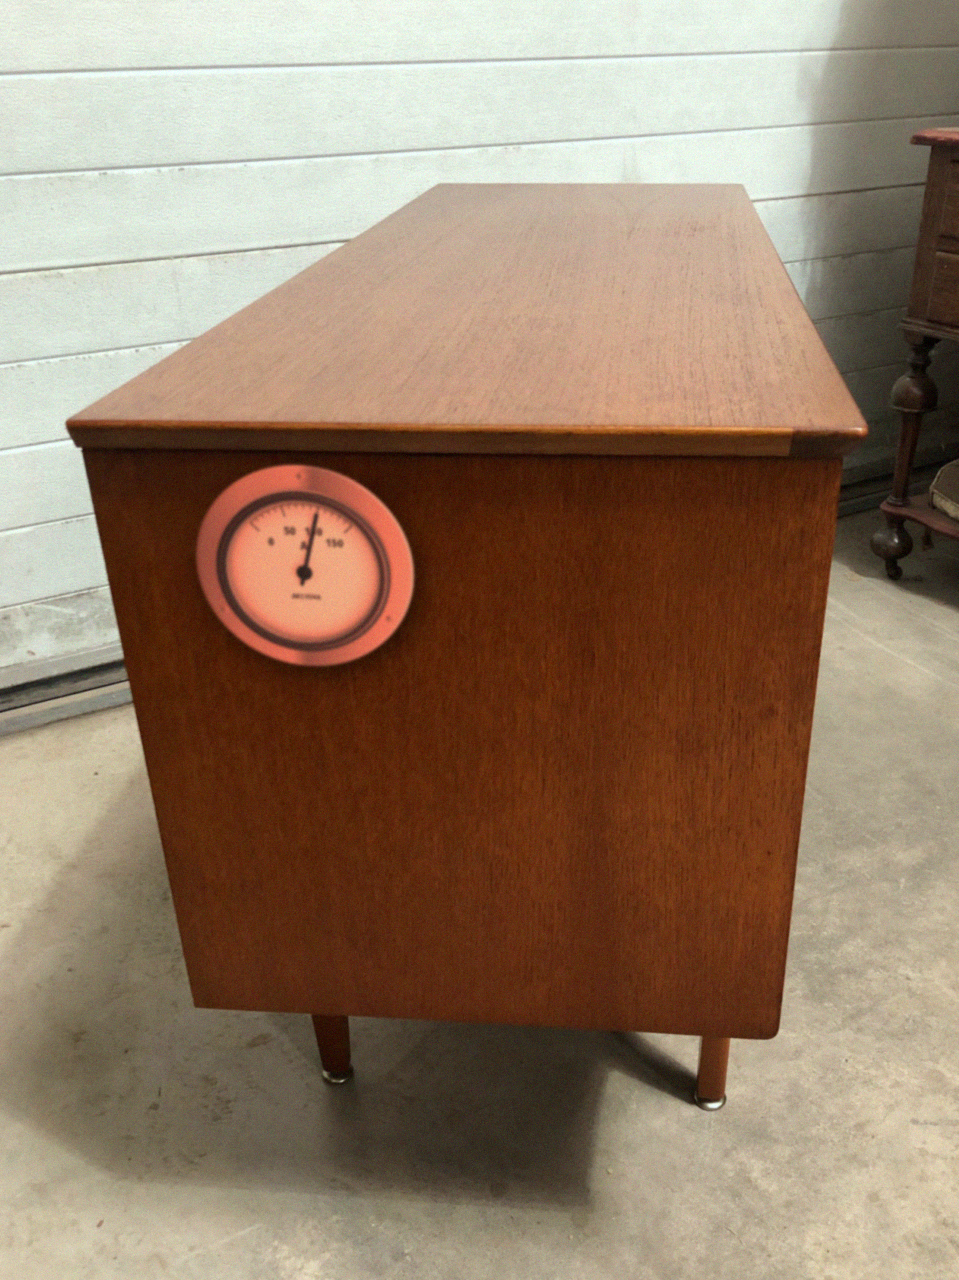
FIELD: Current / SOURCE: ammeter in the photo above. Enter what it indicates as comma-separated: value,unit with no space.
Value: 100,A
